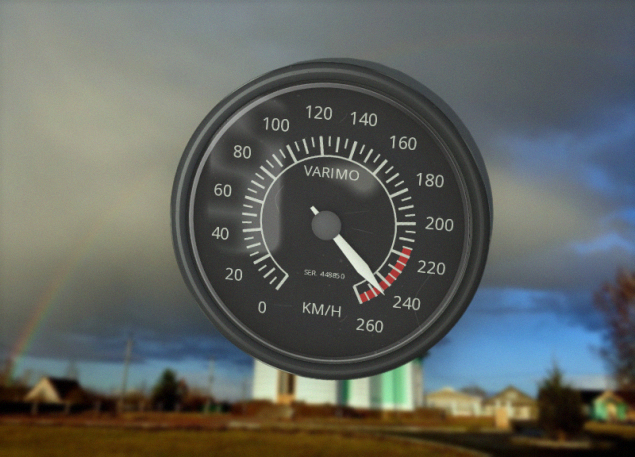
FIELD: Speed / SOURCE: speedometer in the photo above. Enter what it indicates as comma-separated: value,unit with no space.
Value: 245,km/h
